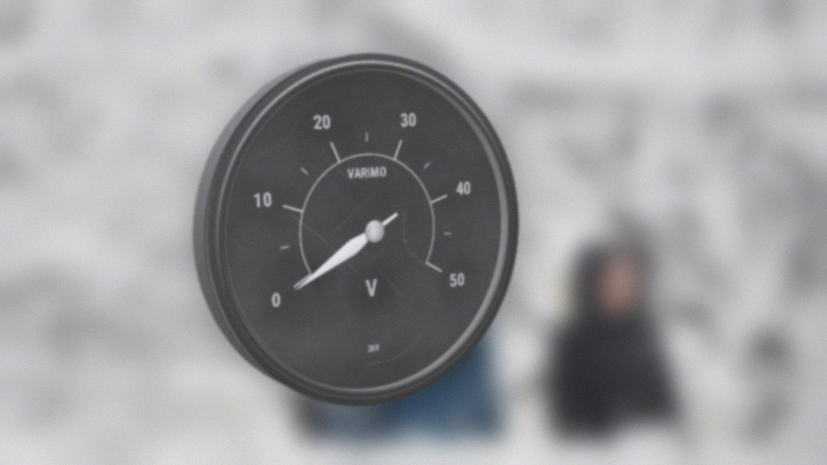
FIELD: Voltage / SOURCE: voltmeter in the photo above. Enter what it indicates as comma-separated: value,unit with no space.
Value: 0,V
